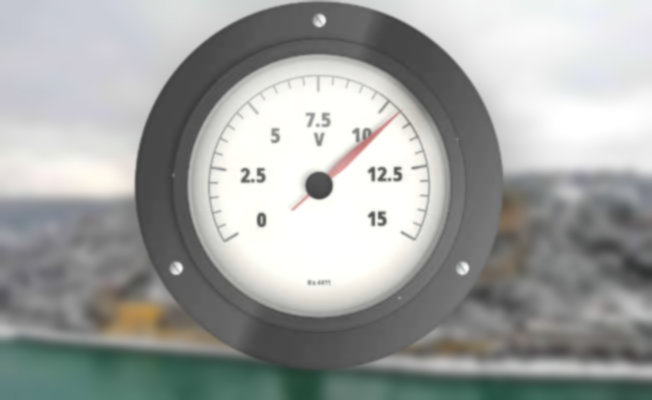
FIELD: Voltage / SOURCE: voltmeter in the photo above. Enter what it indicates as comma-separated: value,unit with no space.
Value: 10.5,V
